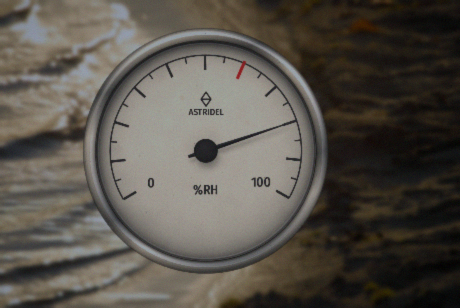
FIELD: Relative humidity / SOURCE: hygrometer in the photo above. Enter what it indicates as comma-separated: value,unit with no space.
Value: 80,%
